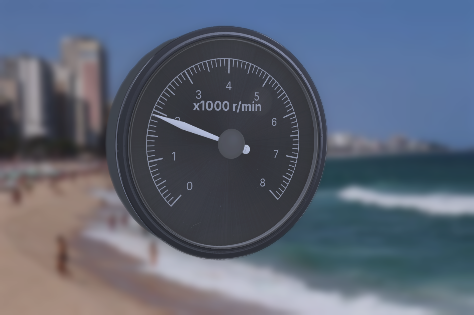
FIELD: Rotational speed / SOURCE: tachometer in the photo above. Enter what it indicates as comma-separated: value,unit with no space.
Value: 1900,rpm
